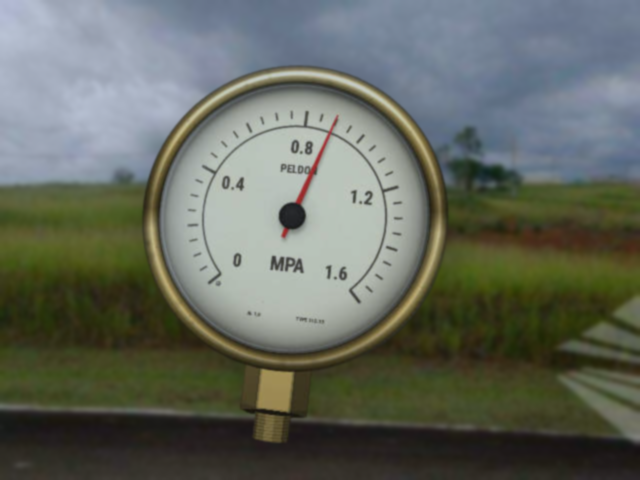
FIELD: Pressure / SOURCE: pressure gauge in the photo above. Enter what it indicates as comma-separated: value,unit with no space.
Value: 0.9,MPa
